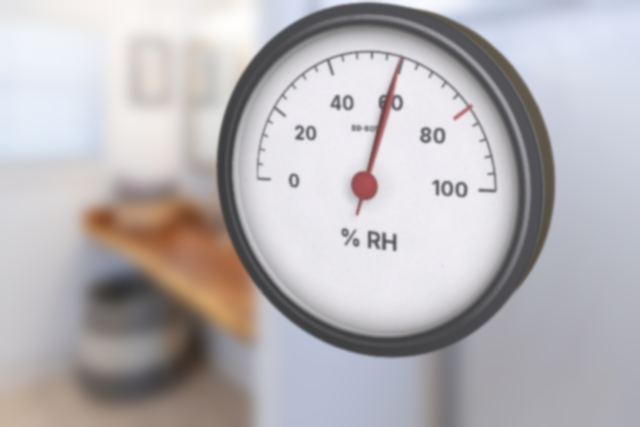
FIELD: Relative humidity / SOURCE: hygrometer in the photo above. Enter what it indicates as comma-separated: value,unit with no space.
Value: 60,%
